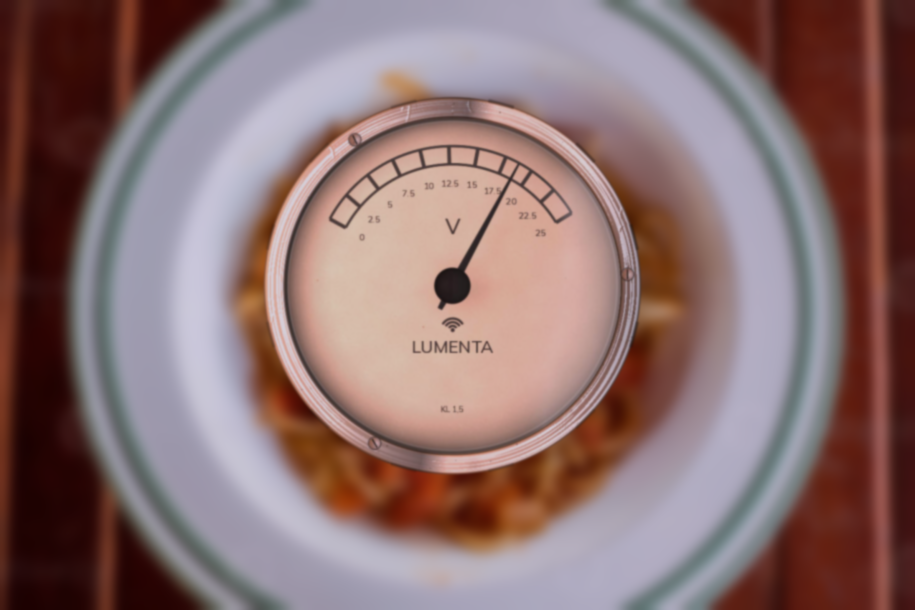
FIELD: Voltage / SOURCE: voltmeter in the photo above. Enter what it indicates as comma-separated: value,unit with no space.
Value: 18.75,V
